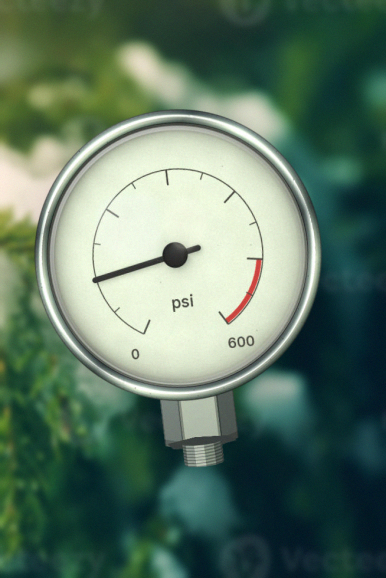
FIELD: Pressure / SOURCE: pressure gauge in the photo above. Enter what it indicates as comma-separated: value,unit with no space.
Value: 100,psi
